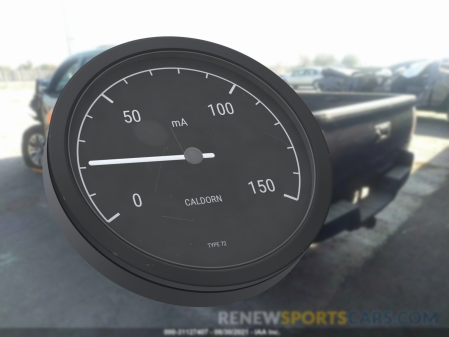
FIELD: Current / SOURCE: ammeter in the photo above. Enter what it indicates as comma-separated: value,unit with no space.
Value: 20,mA
